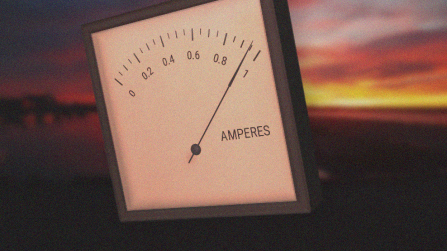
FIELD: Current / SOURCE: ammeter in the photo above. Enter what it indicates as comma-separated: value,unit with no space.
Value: 0.95,A
